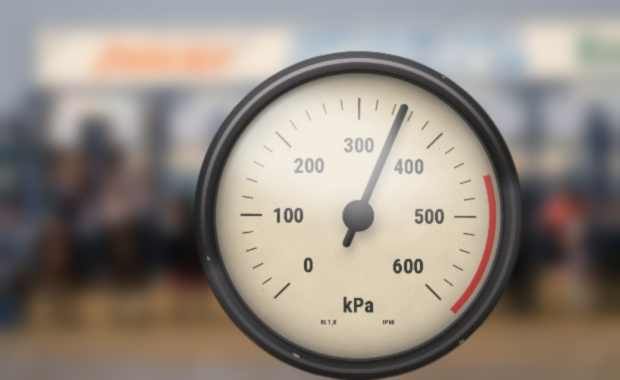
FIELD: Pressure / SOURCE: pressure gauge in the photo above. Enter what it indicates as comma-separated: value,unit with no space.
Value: 350,kPa
